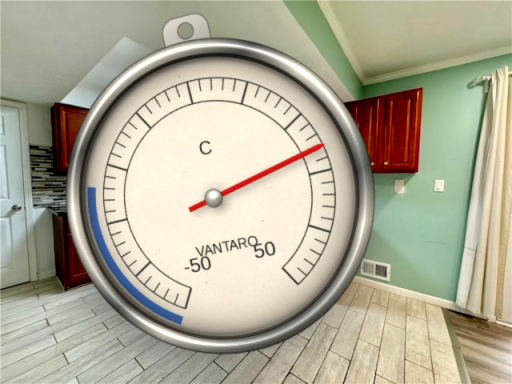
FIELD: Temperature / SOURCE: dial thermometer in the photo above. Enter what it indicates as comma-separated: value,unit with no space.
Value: 26,°C
